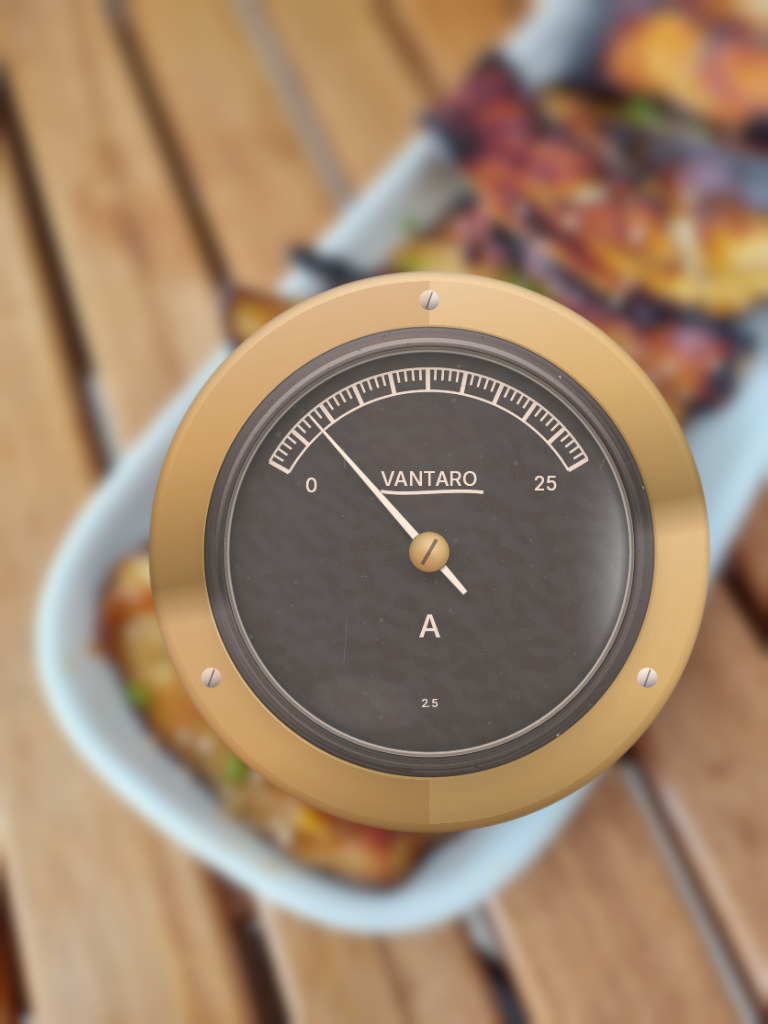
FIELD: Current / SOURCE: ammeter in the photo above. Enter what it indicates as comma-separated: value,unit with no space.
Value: 4,A
